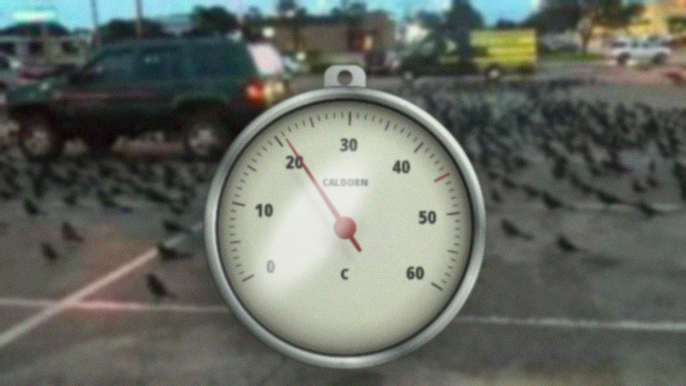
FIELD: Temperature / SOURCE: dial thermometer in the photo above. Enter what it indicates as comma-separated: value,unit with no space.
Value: 21,°C
